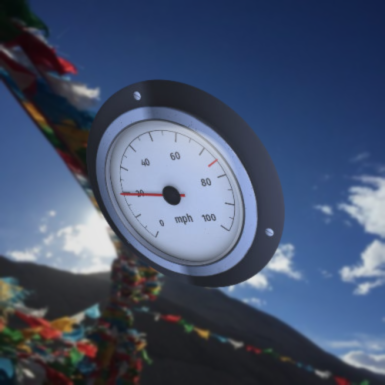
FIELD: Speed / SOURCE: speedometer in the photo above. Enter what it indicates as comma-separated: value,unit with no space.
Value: 20,mph
